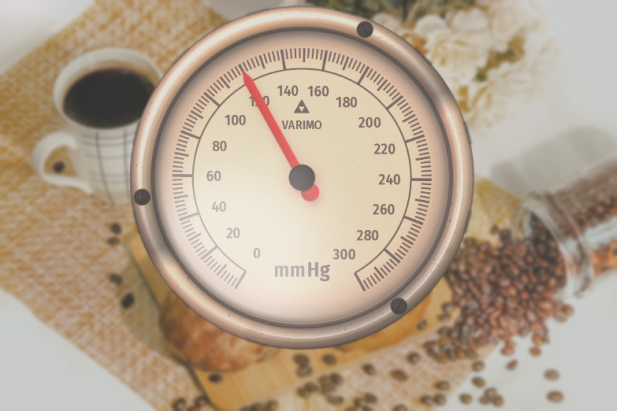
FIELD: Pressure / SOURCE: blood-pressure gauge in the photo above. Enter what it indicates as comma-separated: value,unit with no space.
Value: 120,mmHg
